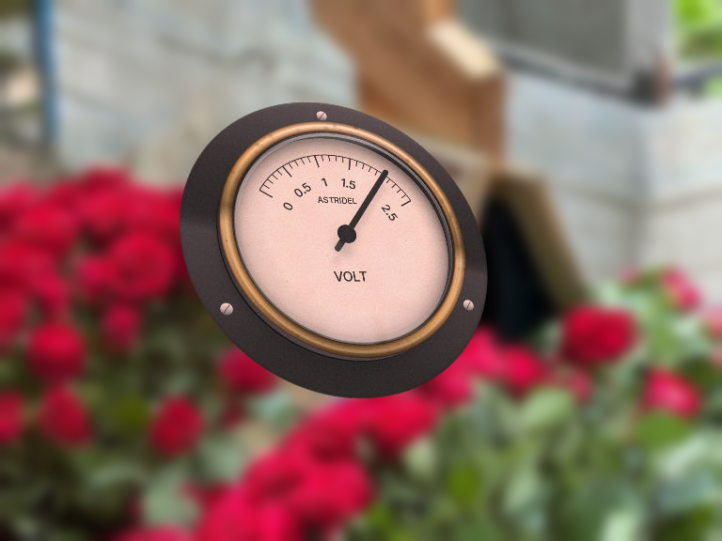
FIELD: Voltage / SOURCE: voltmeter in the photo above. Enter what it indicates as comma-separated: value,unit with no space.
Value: 2,V
